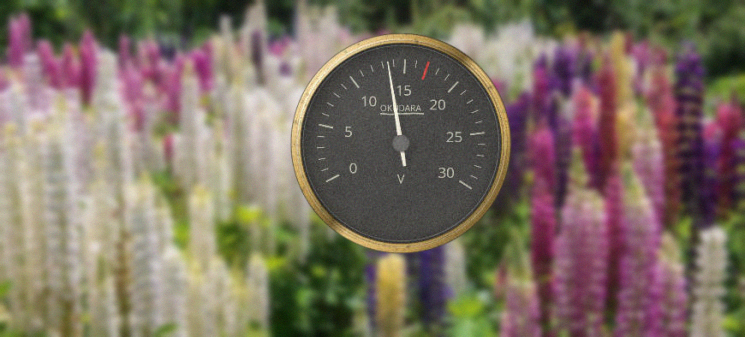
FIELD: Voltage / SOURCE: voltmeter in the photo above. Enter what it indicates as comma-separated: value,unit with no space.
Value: 13.5,V
